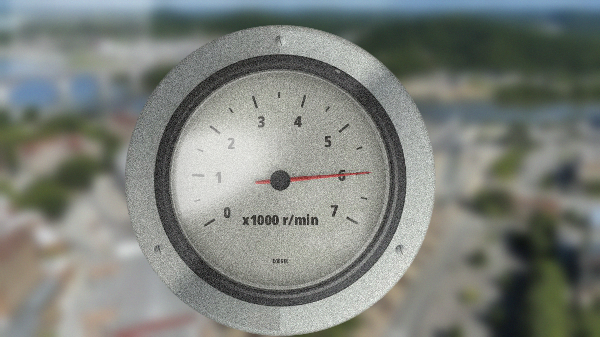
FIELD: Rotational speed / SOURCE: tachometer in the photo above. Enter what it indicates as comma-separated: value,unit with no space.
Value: 6000,rpm
